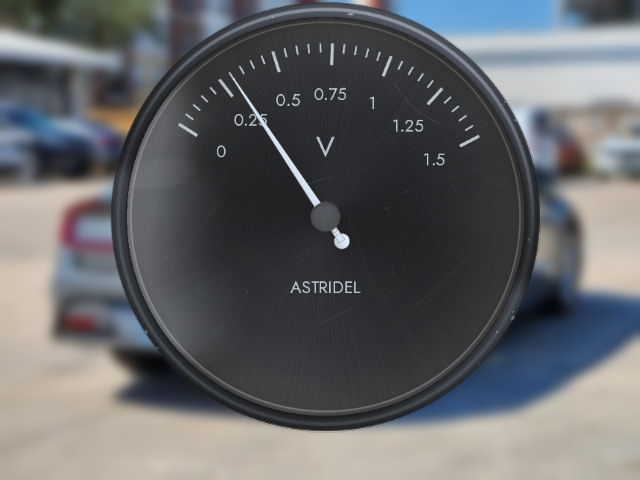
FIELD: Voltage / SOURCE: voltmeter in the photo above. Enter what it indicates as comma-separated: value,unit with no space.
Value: 0.3,V
